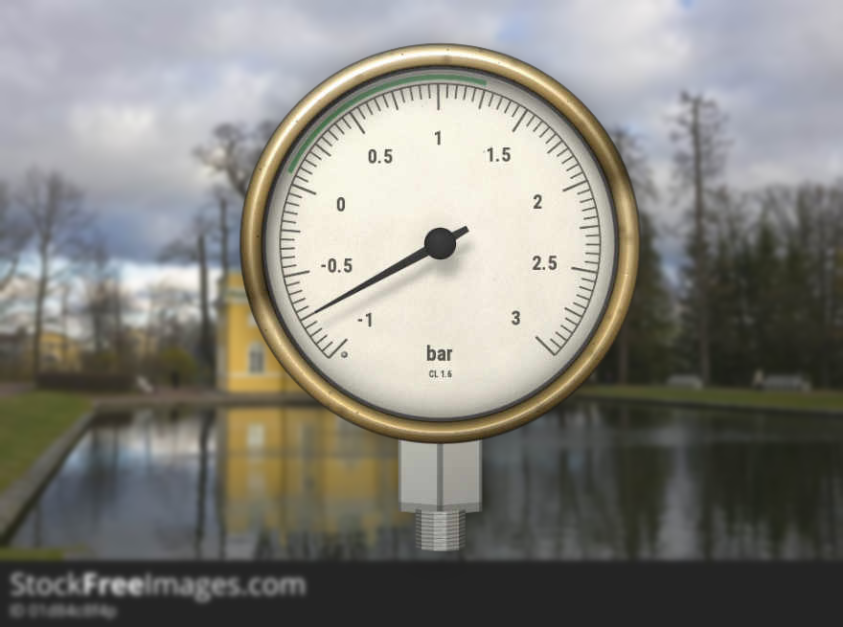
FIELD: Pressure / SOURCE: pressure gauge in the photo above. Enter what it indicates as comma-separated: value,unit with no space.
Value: -0.75,bar
